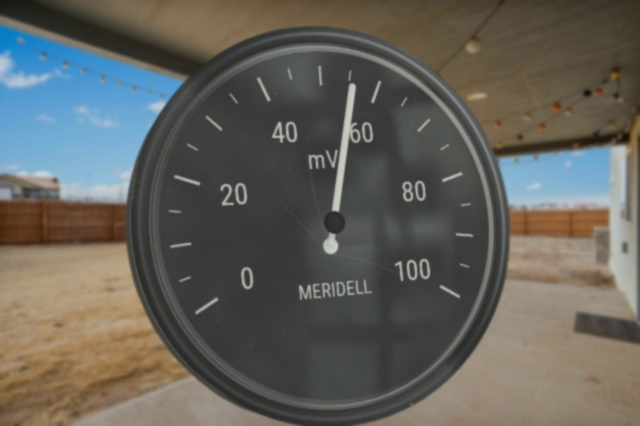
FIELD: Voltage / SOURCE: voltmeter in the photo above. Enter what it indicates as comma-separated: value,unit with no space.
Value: 55,mV
